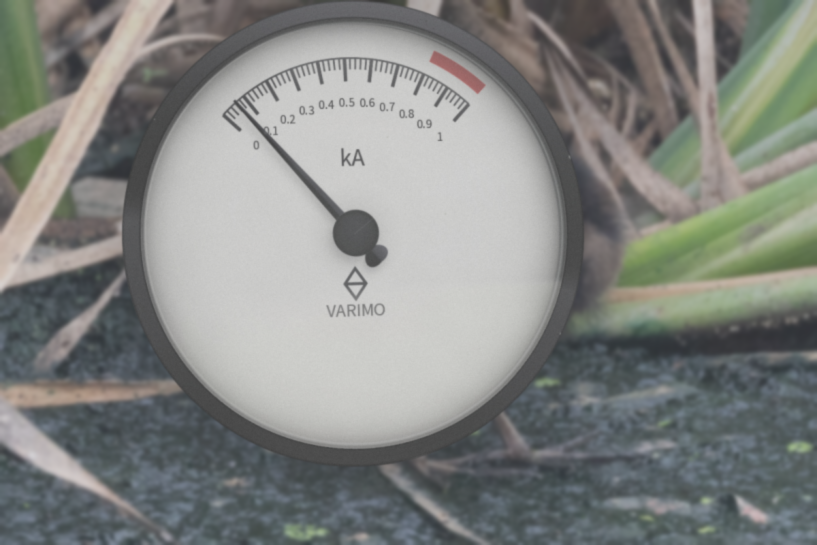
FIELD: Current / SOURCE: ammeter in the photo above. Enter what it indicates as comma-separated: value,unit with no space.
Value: 0.06,kA
